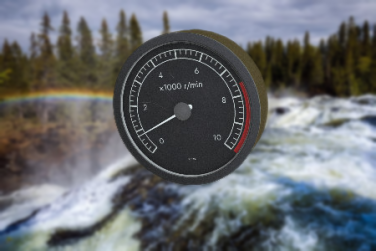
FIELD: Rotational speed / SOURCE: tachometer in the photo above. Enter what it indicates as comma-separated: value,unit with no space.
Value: 800,rpm
